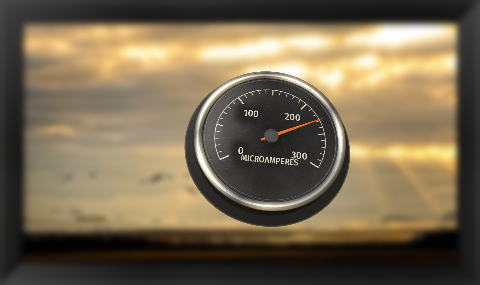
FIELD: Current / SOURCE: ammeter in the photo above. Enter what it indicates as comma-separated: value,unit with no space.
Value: 230,µA
